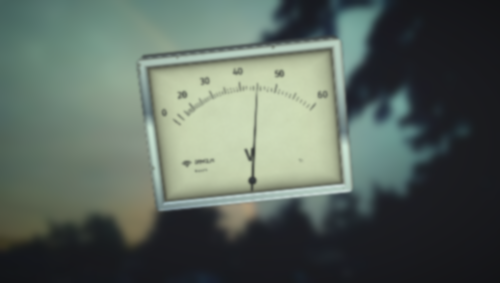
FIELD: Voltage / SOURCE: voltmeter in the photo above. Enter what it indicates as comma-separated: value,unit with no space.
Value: 45,V
